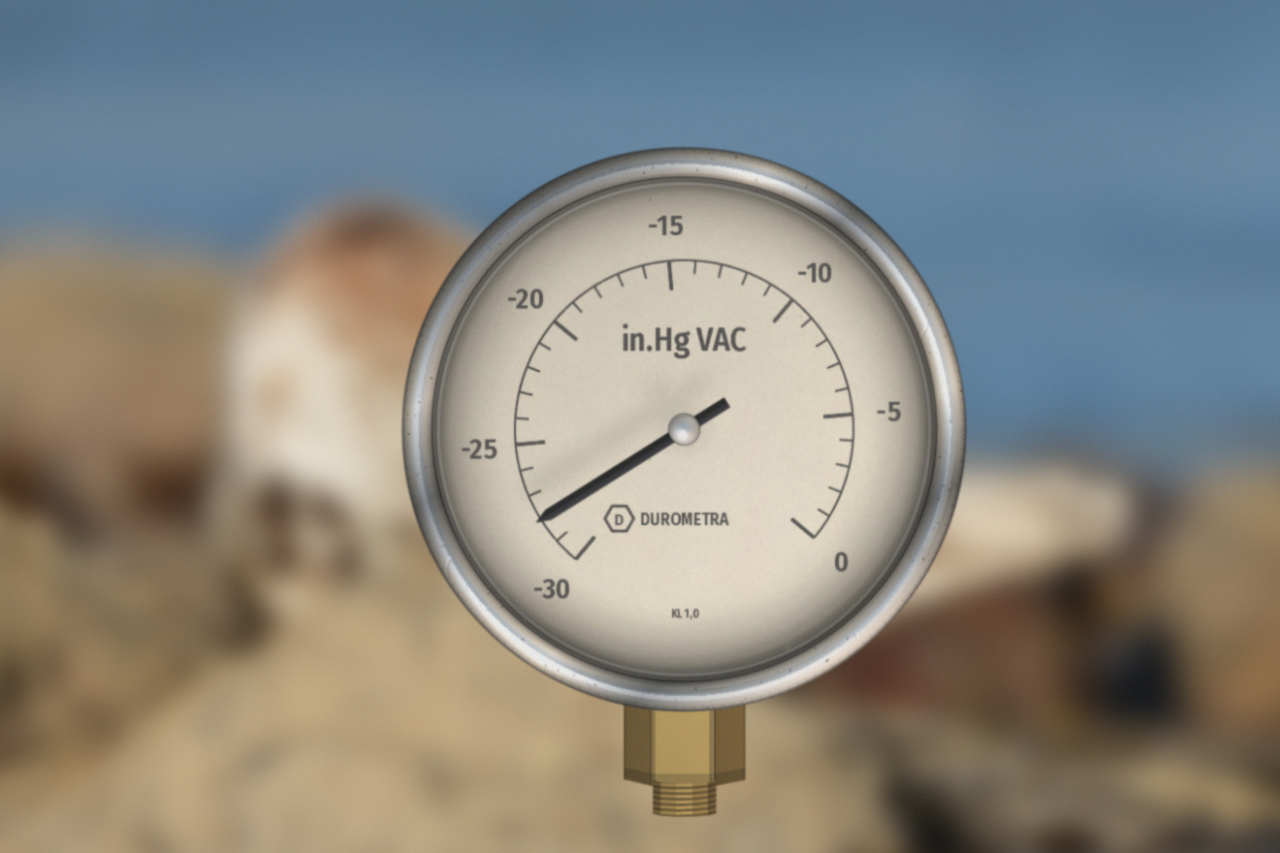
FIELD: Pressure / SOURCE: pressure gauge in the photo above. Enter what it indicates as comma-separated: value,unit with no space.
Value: -28,inHg
